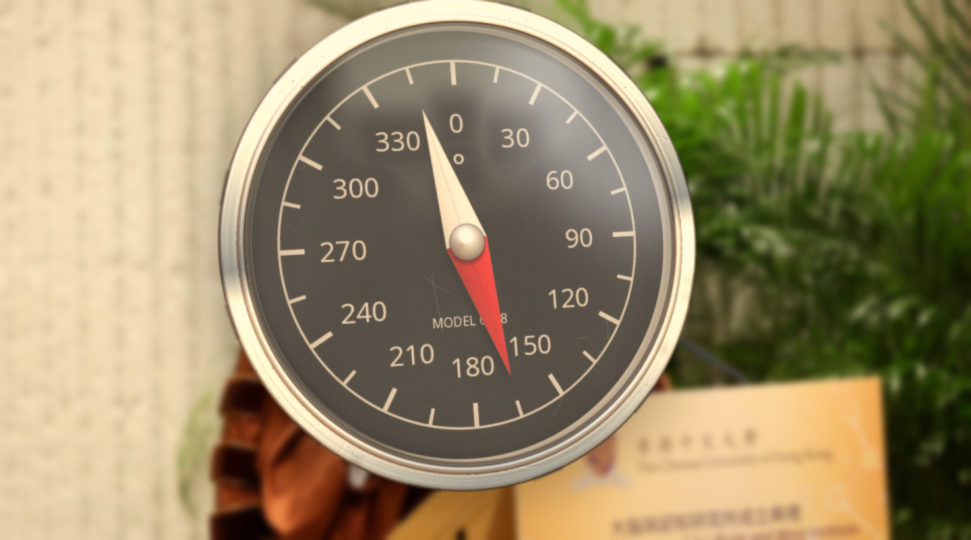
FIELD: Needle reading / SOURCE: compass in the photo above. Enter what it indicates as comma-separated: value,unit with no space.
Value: 165,°
